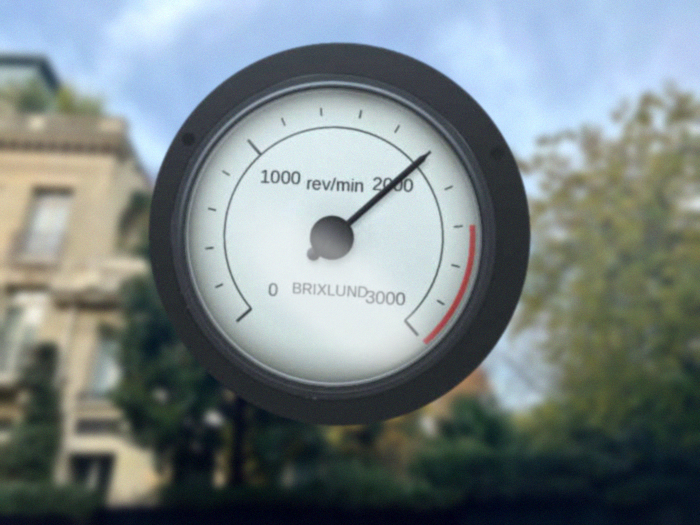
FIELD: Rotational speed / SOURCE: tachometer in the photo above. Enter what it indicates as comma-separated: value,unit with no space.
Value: 2000,rpm
